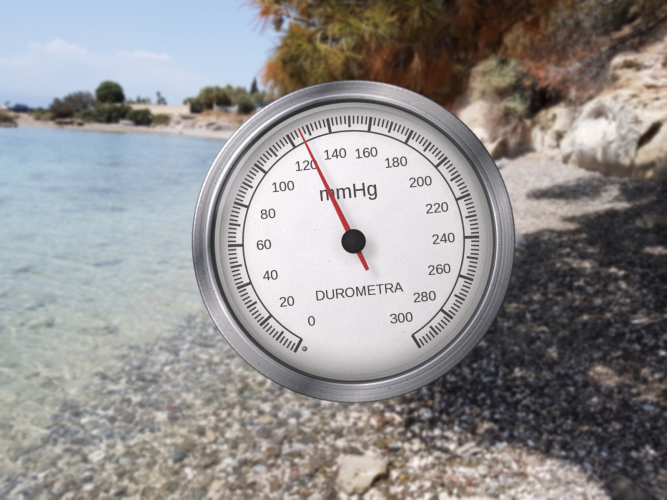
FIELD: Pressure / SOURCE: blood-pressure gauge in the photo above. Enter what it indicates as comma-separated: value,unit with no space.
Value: 126,mmHg
